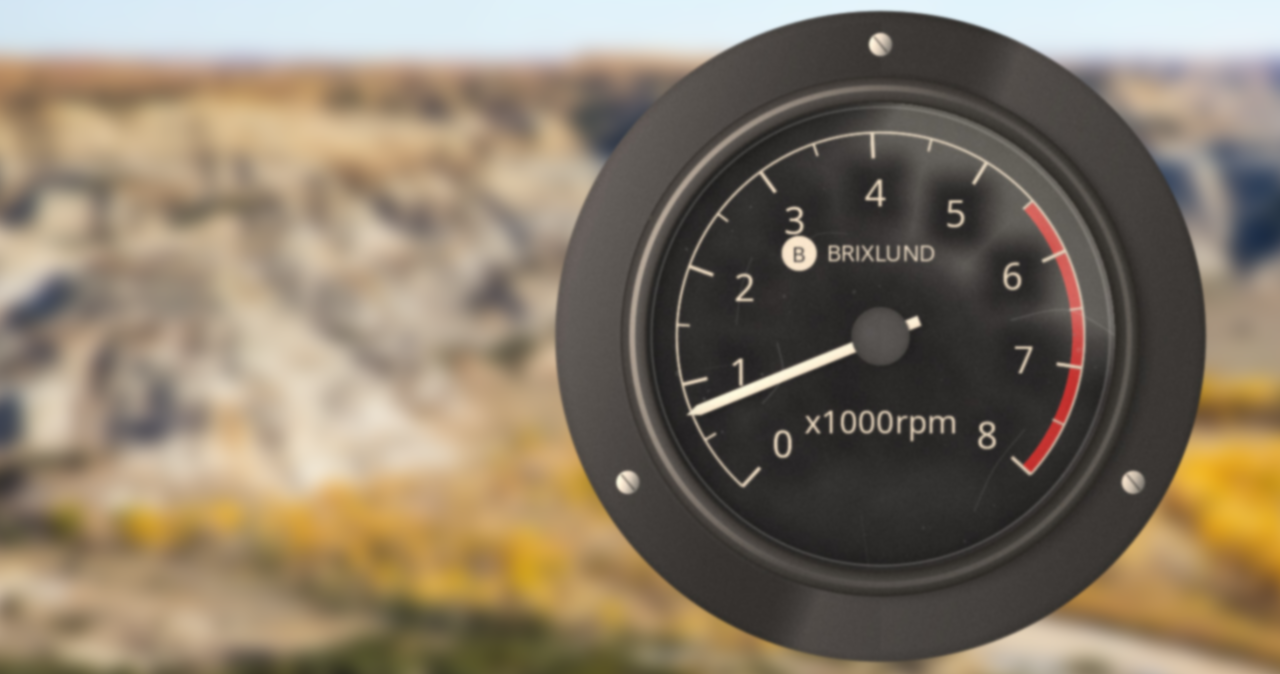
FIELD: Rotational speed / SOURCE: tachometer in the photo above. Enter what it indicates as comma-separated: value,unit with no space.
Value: 750,rpm
